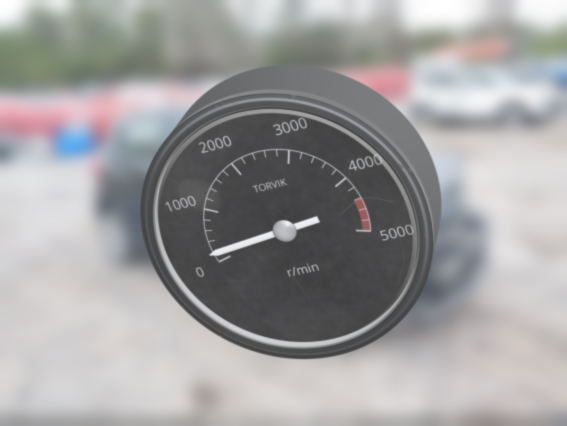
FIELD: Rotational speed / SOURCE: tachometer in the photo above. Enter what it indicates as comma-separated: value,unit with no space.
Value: 200,rpm
